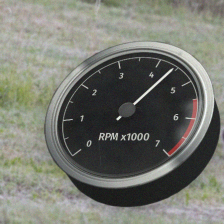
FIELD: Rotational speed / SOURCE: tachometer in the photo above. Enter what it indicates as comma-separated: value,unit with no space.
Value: 4500,rpm
